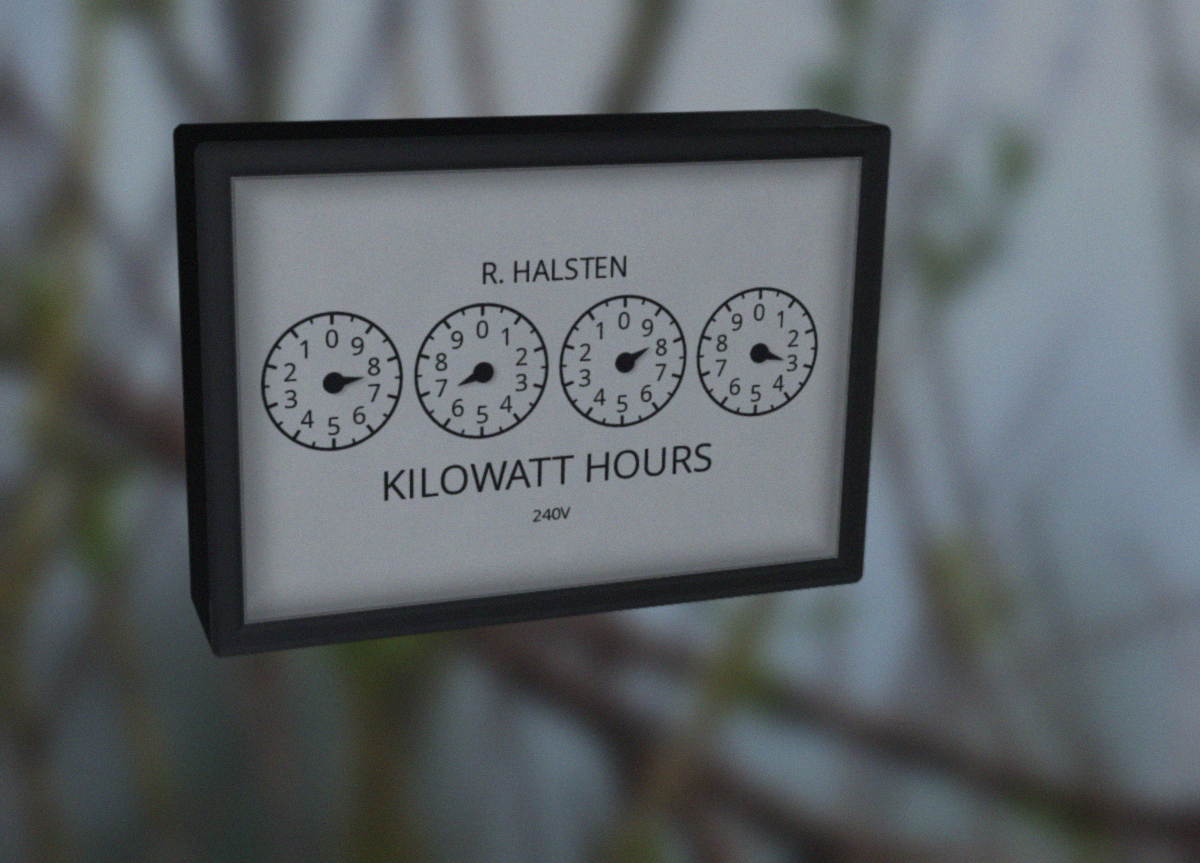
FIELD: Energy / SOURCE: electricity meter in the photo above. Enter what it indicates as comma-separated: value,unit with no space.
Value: 7683,kWh
